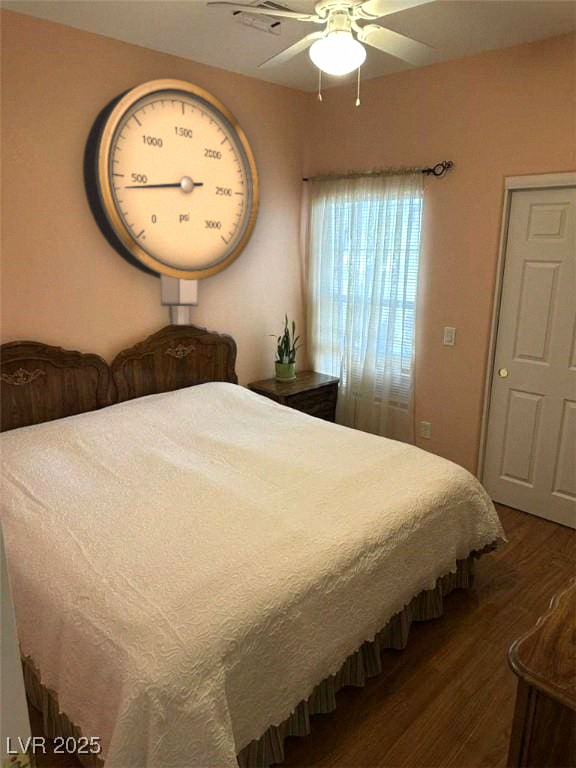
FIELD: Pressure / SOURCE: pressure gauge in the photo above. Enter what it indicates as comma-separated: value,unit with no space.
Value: 400,psi
